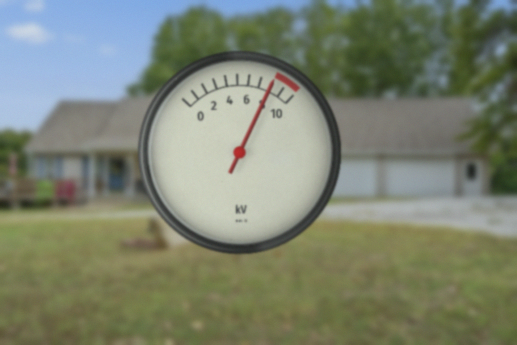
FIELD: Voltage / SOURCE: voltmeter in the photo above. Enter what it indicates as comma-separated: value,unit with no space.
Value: 8,kV
